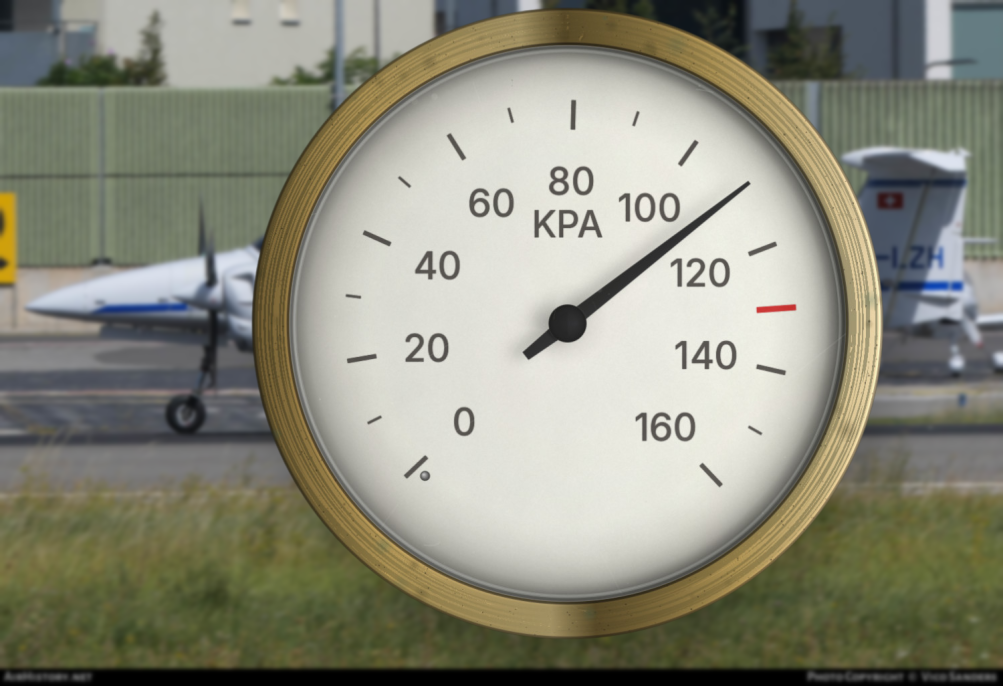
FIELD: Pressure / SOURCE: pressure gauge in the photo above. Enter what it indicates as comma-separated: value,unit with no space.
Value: 110,kPa
